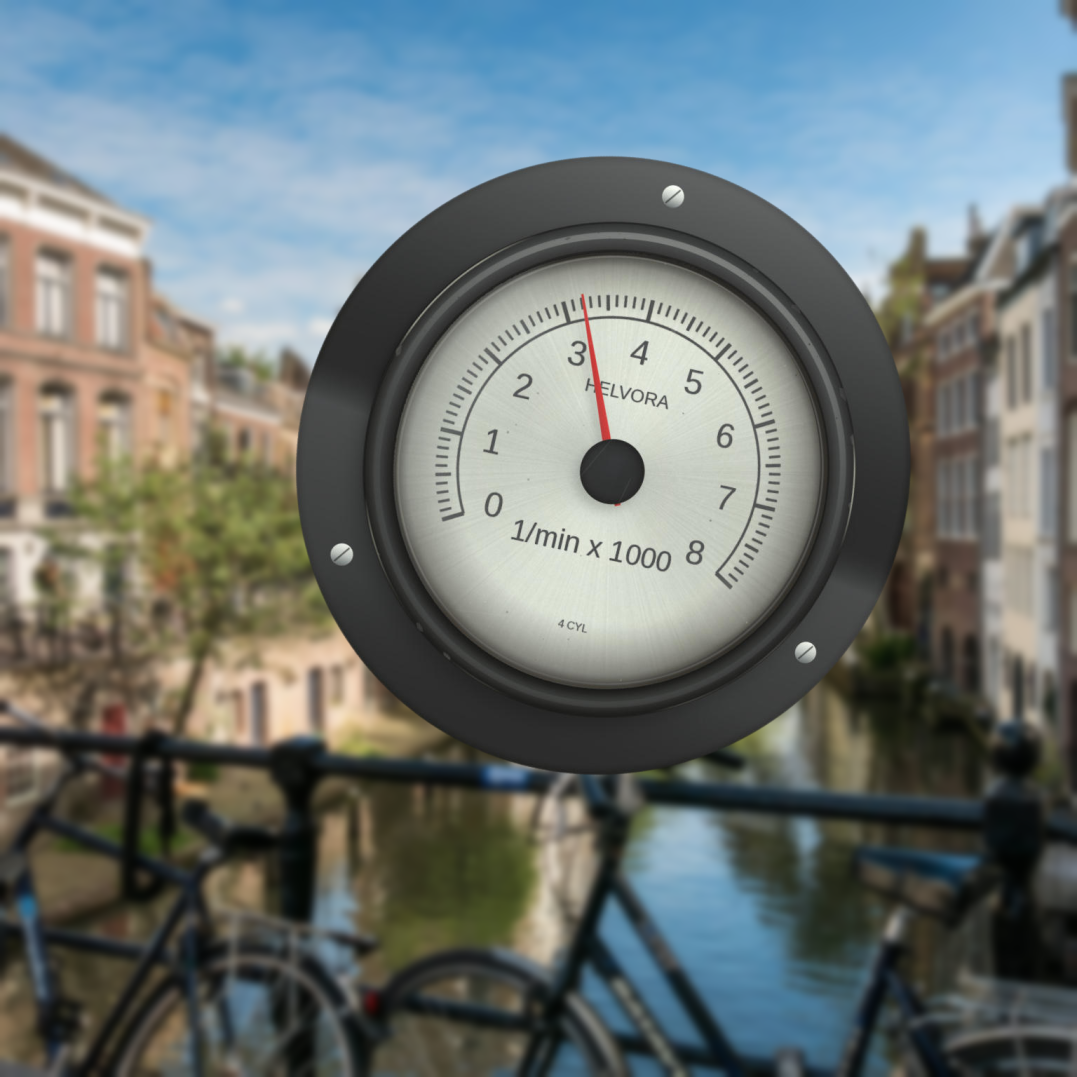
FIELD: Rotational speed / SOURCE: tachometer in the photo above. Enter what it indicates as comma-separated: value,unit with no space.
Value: 3200,rpm
